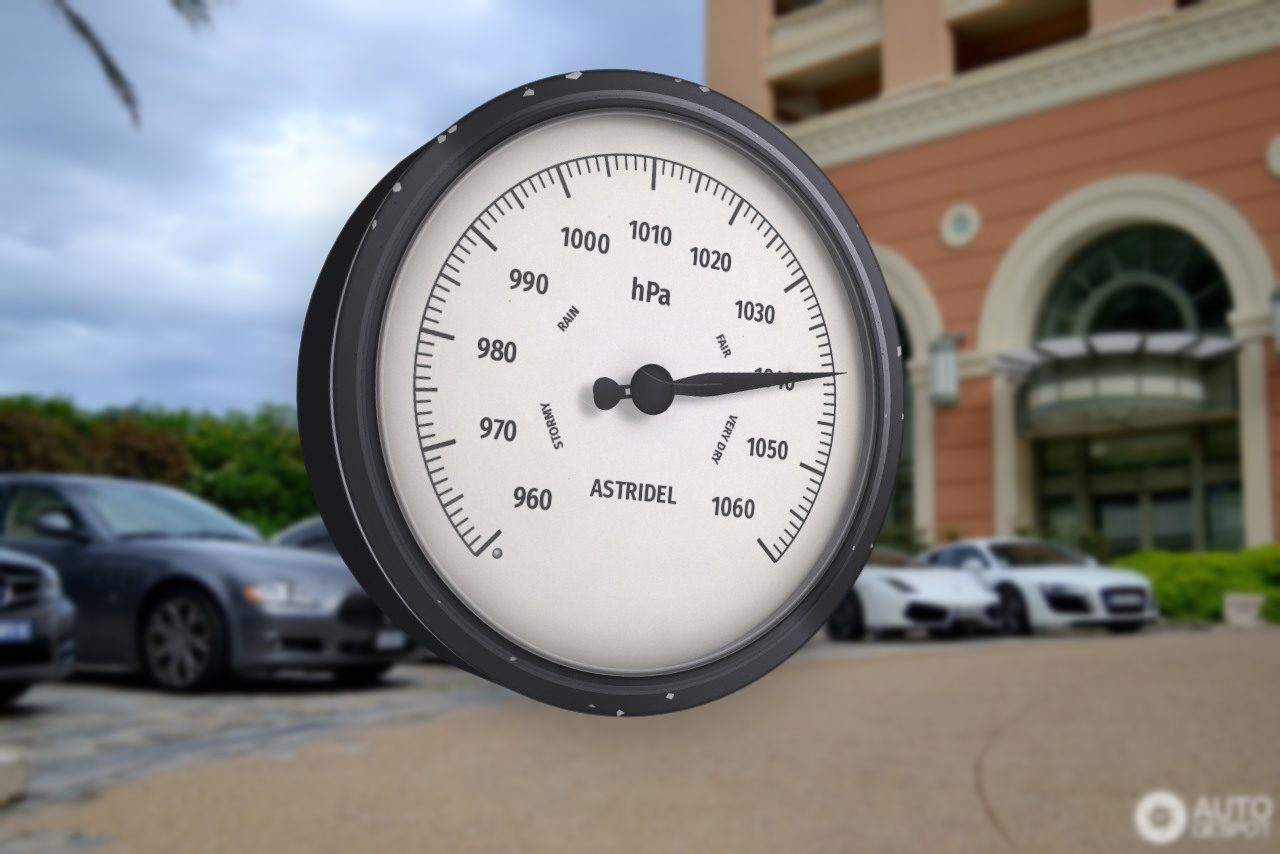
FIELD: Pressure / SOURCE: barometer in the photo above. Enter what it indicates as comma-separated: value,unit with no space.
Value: 1040,hPa
